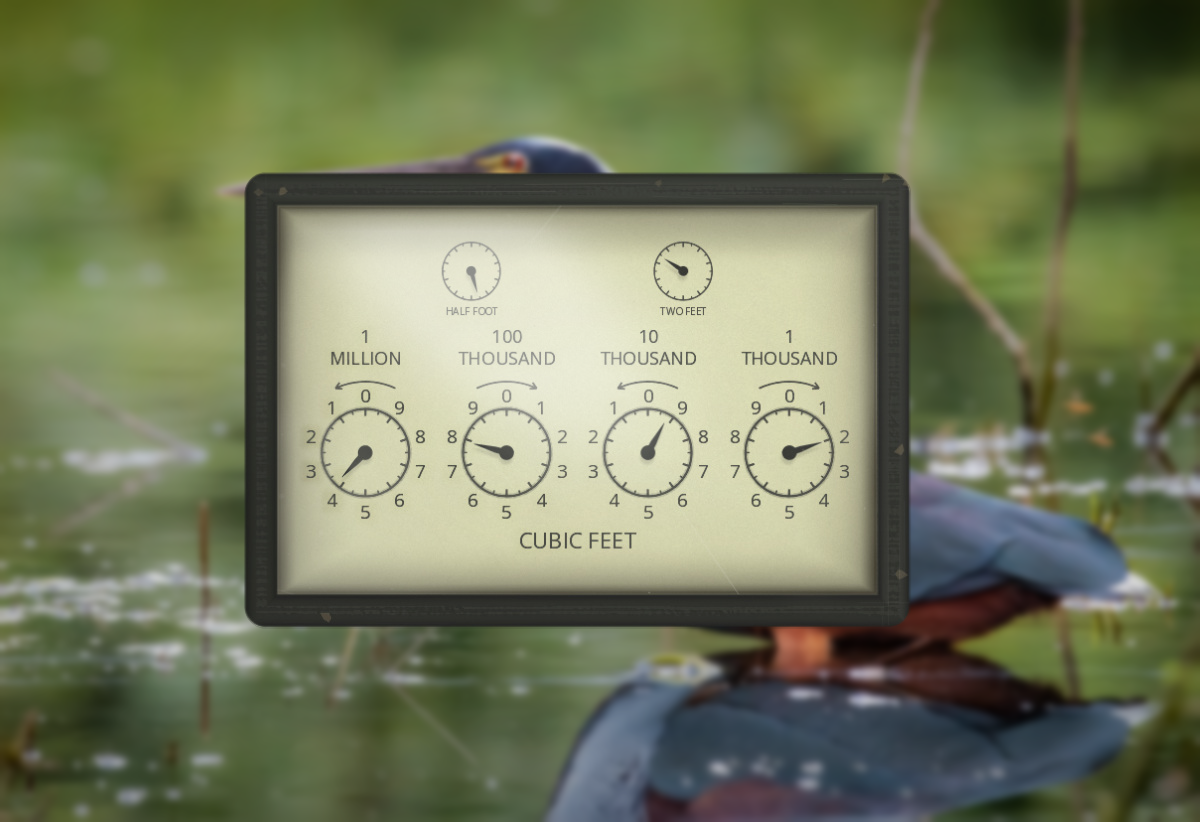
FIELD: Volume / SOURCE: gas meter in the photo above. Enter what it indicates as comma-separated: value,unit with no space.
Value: 379200,ft³
